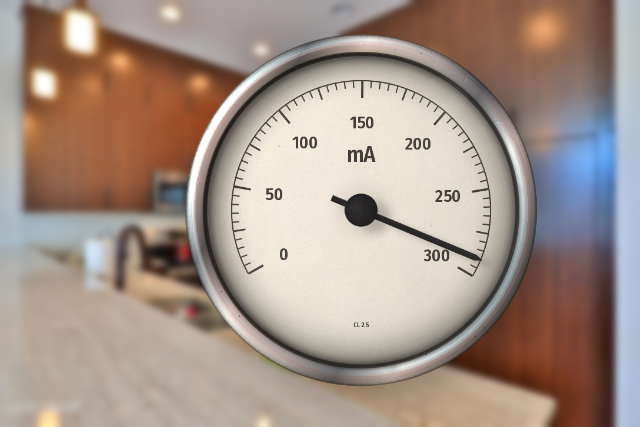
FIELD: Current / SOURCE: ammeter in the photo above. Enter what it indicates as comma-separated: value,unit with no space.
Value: 290,mA
